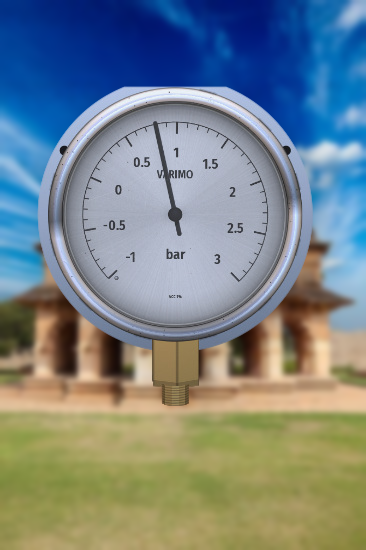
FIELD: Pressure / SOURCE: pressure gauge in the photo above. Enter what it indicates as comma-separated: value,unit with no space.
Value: 0.8,bar
